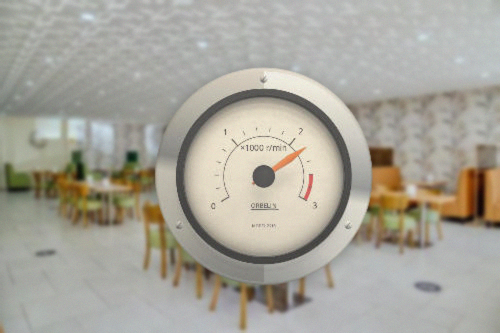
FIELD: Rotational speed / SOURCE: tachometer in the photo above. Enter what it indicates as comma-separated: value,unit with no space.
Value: 2200,rpm
